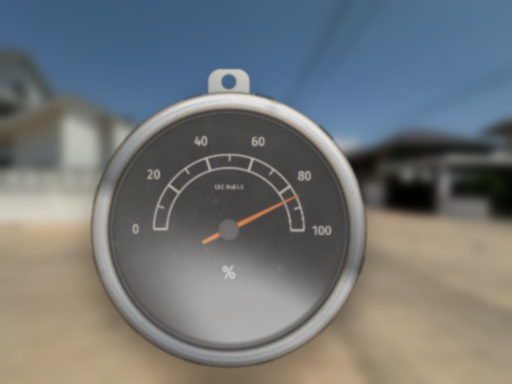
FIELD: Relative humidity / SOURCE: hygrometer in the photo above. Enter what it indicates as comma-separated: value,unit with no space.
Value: 85,%
